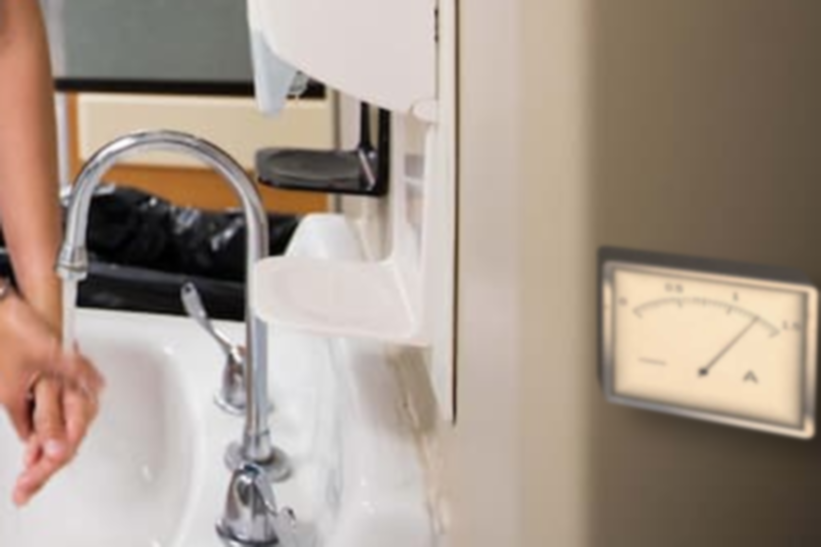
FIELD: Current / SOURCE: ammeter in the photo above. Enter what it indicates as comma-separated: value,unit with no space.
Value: 1.25,A
